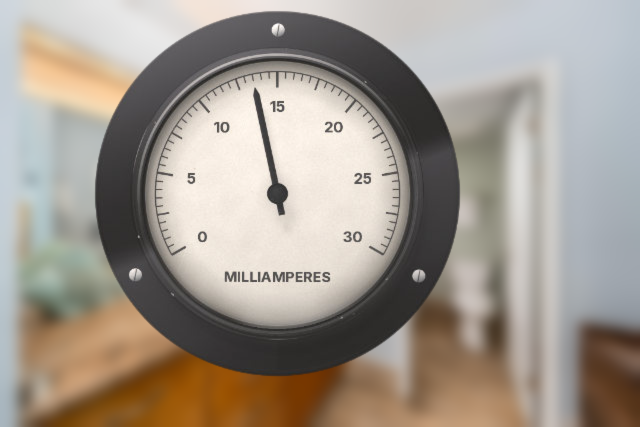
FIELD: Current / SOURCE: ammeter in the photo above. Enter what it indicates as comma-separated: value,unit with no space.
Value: 13.5,mA
